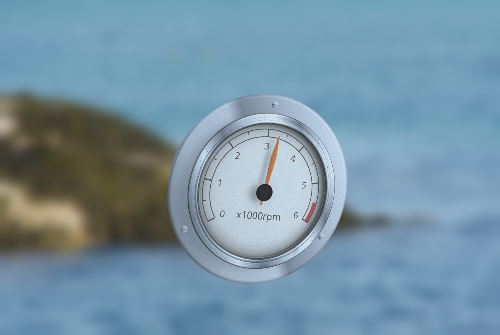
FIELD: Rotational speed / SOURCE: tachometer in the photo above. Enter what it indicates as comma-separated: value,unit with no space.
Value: 3250,rpm
